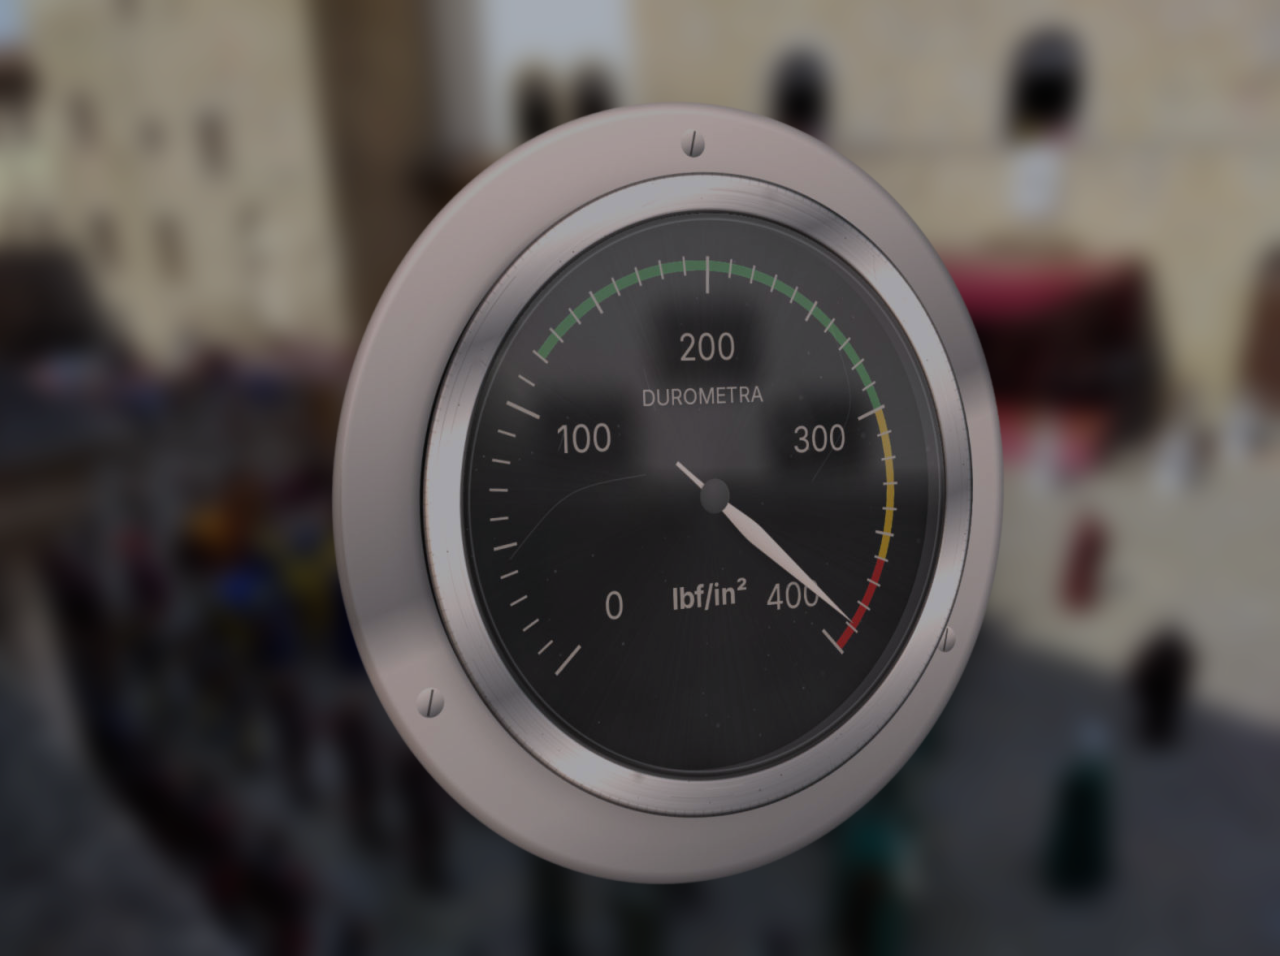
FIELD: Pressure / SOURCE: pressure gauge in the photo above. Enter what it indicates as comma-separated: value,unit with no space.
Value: 390,psi
